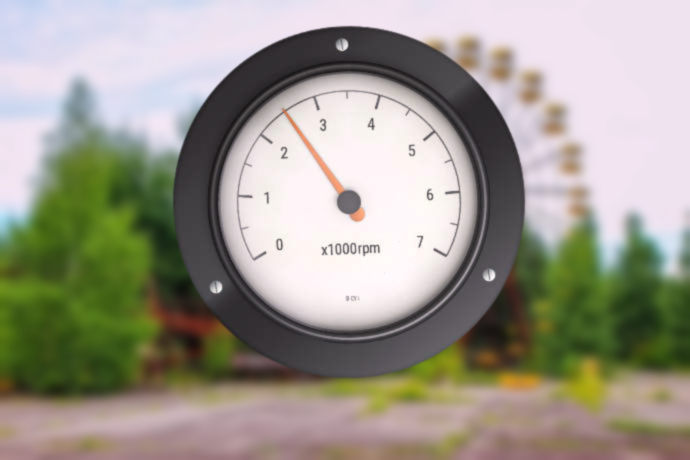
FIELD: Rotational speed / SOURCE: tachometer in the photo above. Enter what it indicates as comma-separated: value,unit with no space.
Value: 2500,rpm
